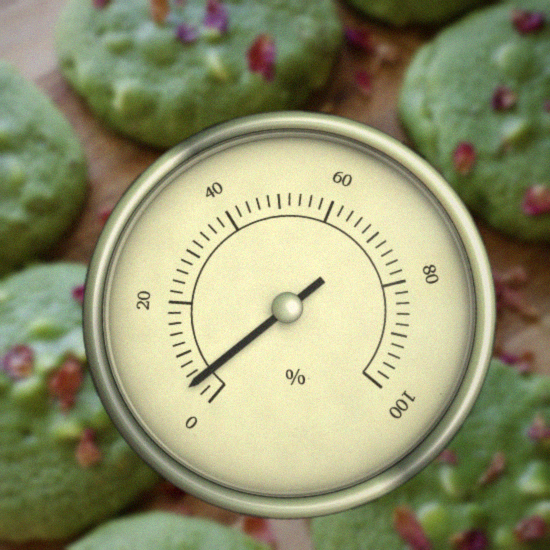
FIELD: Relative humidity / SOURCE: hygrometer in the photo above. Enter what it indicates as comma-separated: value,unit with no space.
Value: 4,%
